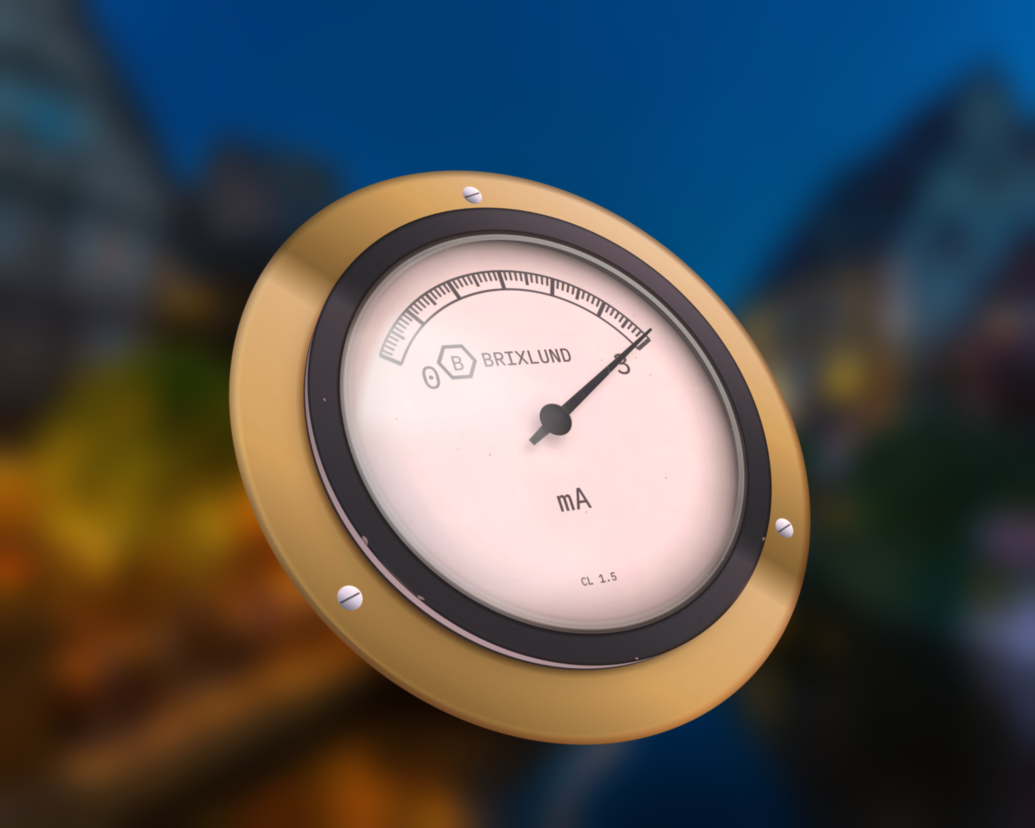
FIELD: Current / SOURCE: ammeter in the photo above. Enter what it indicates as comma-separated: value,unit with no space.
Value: 2.95,mA
